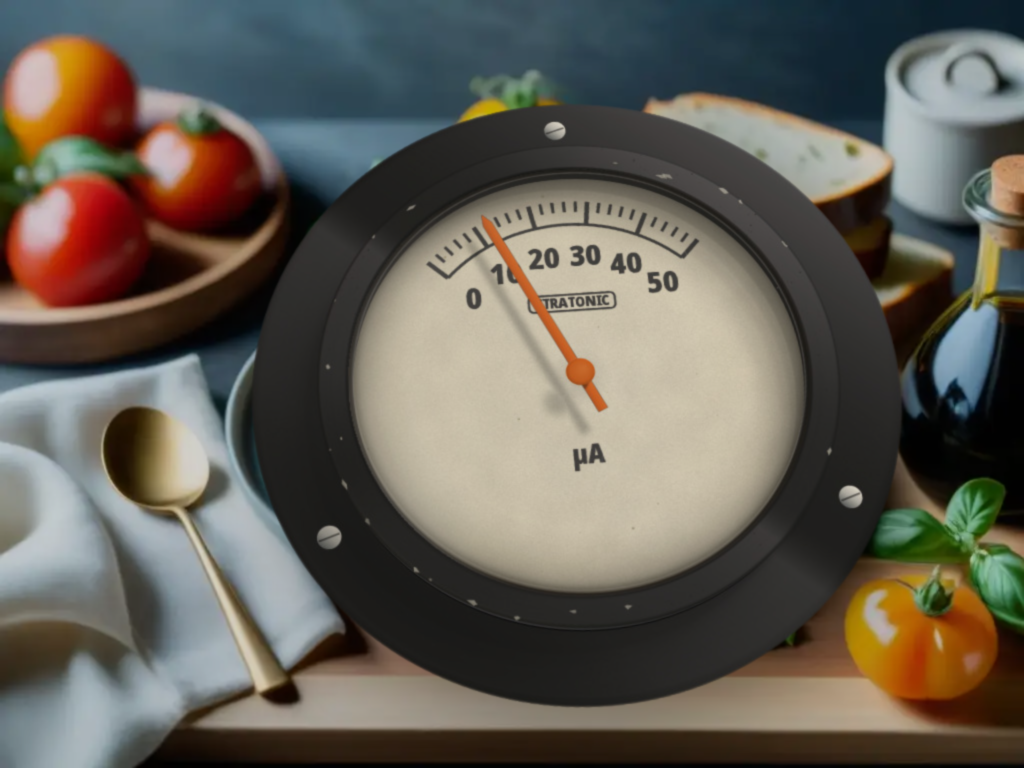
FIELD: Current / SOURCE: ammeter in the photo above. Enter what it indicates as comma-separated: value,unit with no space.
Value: 12,µA
